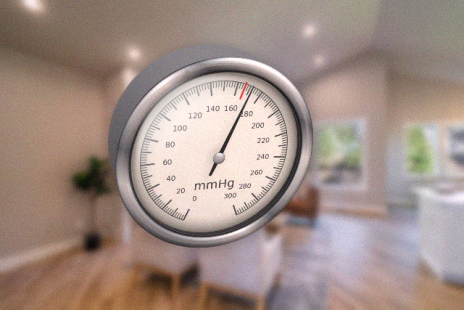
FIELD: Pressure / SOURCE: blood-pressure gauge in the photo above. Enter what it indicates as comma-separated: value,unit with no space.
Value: 170,mmHg
